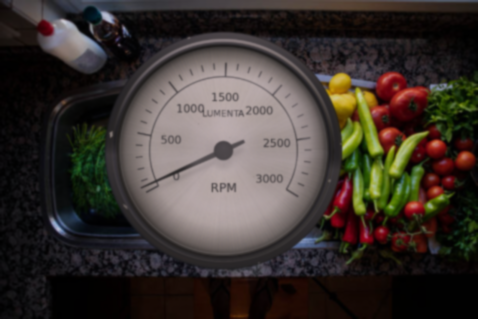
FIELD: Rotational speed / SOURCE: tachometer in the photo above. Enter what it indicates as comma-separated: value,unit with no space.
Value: 50,rpm
